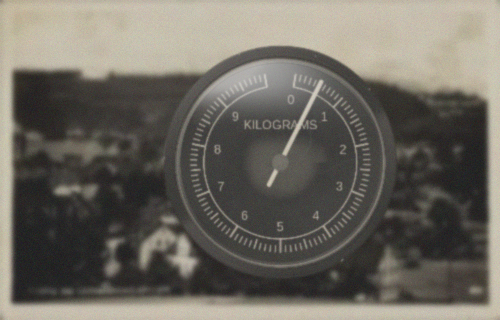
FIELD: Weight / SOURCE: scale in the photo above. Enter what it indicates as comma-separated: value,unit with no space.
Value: 0.5,kg
